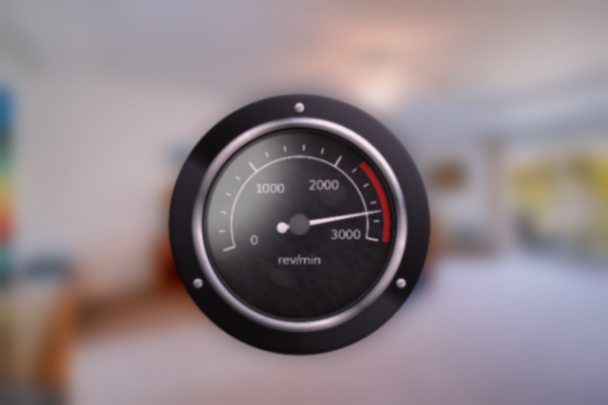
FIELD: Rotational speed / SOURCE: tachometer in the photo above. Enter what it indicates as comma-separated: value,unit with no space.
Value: 2700,rpm
